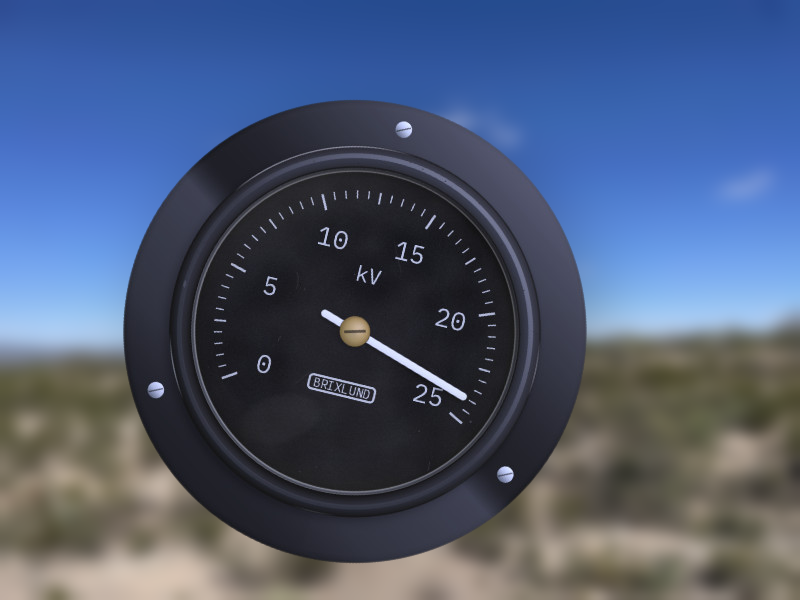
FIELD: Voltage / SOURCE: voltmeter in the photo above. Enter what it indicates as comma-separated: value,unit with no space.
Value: 24,kV
